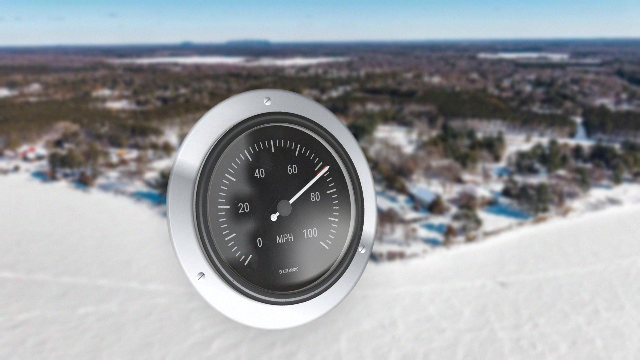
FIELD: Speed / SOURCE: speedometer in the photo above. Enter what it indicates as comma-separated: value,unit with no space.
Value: 72,mph
